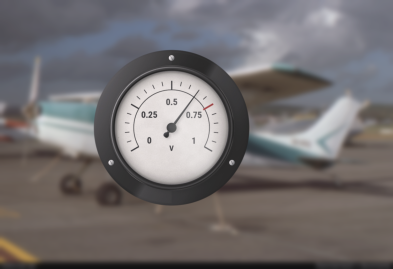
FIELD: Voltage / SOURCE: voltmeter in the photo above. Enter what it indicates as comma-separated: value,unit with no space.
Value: 0.65,V
